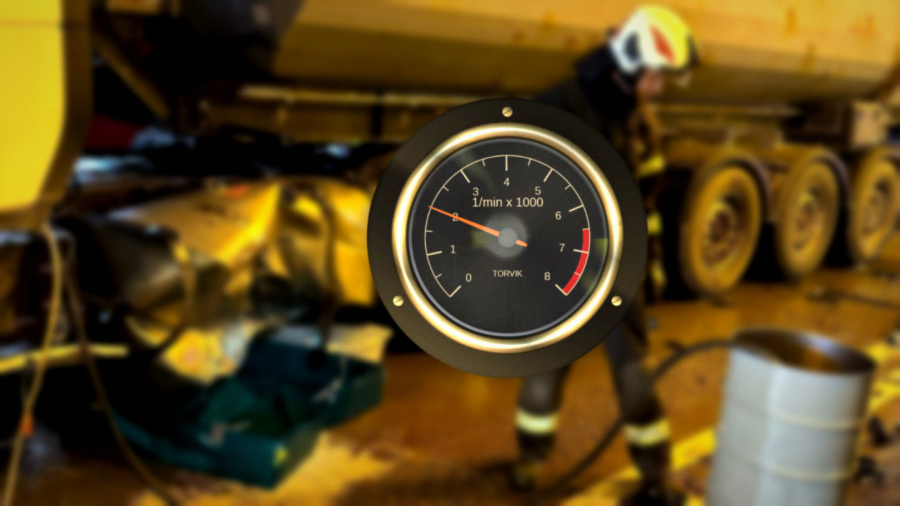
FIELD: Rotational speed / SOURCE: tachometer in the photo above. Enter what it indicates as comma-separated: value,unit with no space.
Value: 2000,rpm
